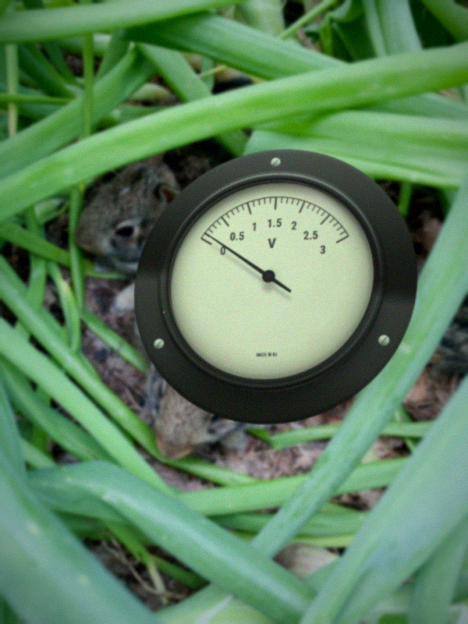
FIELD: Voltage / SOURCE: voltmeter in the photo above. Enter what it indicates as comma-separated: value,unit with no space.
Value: 0.1,V
